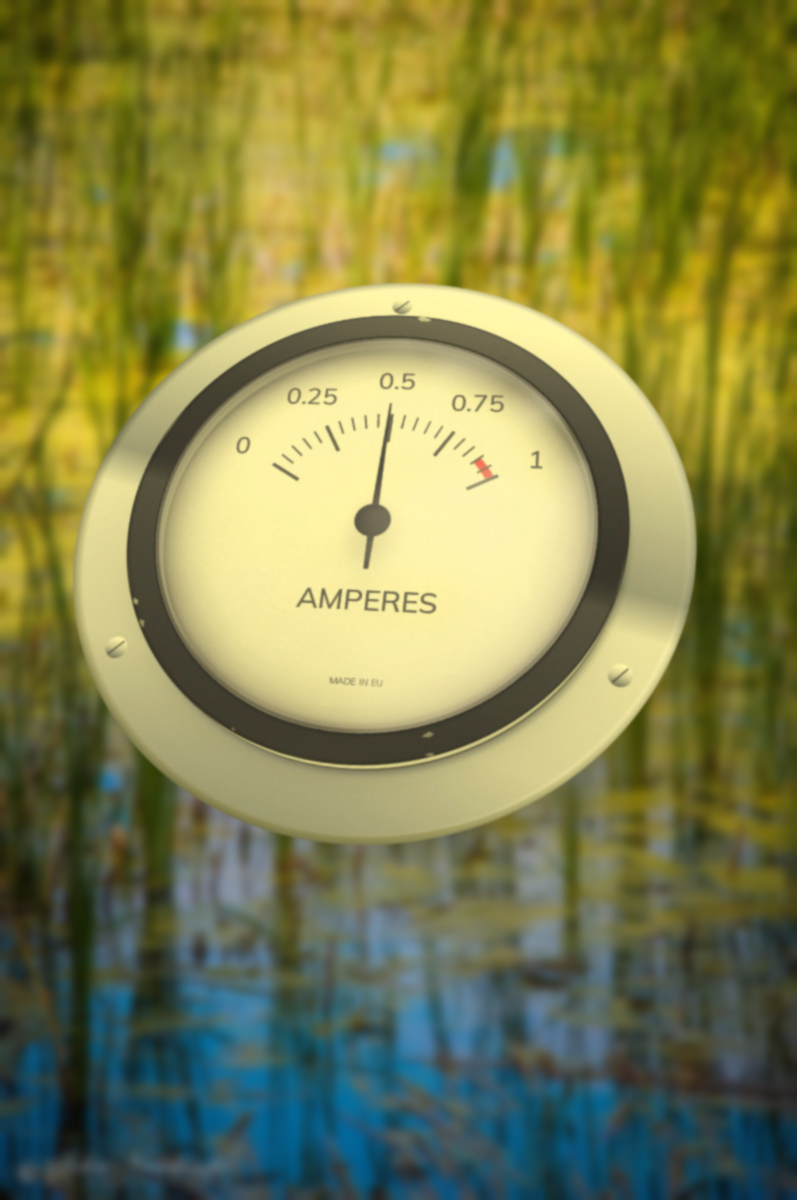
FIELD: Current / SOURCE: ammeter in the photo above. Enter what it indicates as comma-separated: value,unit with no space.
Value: 0.5,A
